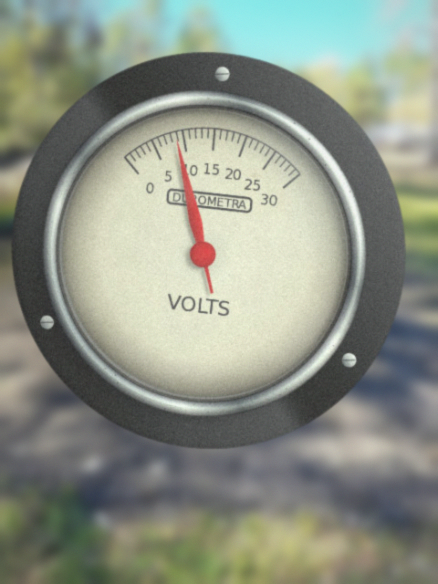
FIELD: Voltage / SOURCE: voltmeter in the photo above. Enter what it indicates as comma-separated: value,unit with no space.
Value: 9,V
